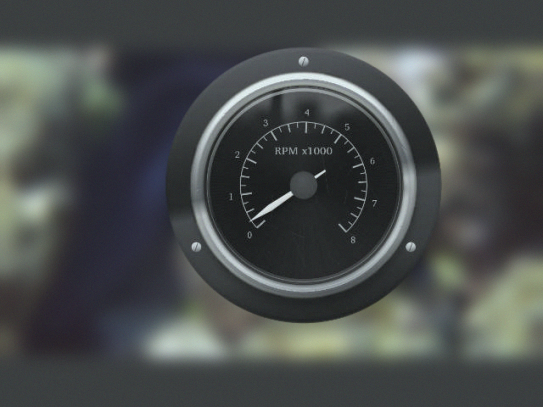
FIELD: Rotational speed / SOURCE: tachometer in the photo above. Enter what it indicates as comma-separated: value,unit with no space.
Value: 250,rpm
